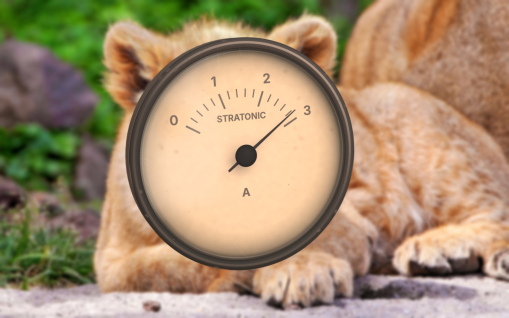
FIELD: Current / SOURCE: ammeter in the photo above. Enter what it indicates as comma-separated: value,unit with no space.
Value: 2.8,A
